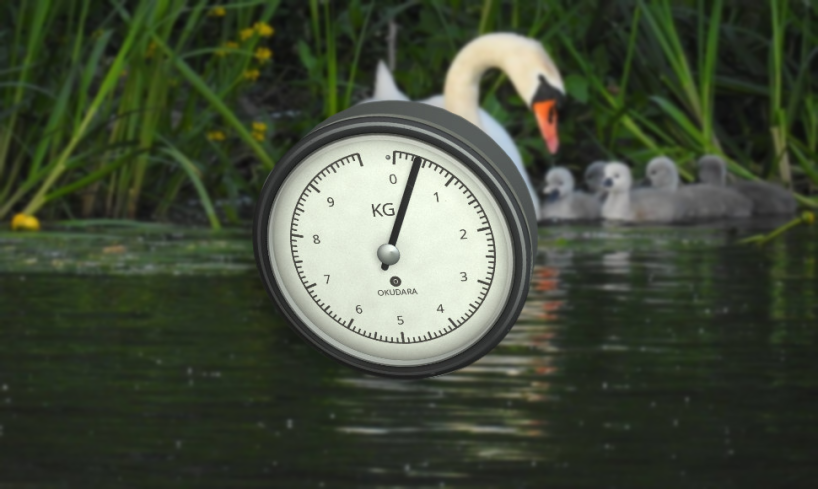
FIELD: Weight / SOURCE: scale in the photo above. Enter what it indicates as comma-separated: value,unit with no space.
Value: 0.4,kg
